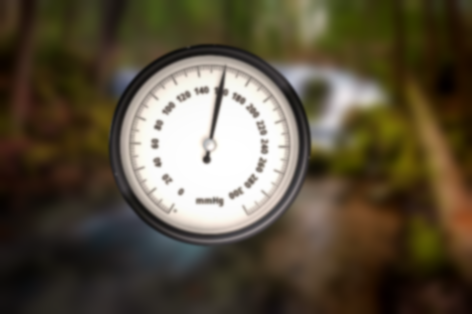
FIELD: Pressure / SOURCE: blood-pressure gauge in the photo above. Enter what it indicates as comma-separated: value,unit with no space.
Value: 160,mmHg
